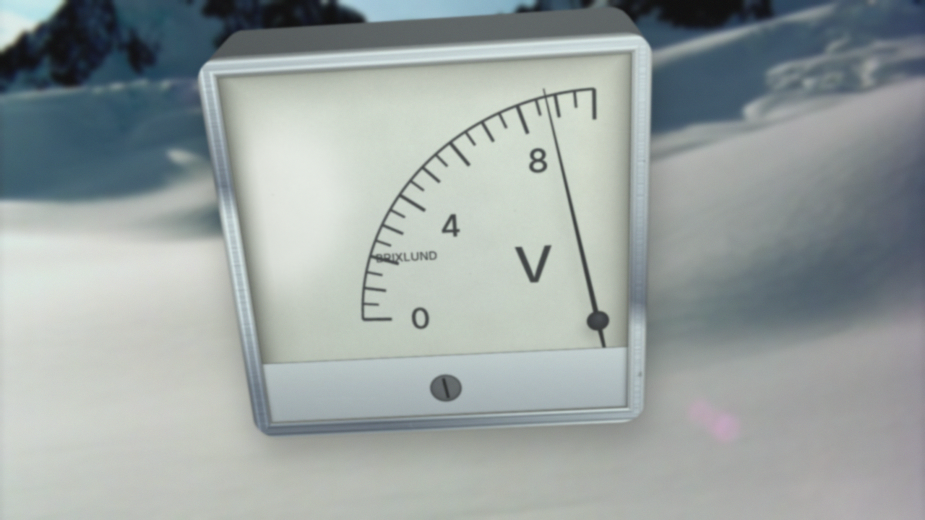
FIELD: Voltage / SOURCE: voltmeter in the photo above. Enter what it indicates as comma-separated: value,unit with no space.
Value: 8.75,V
